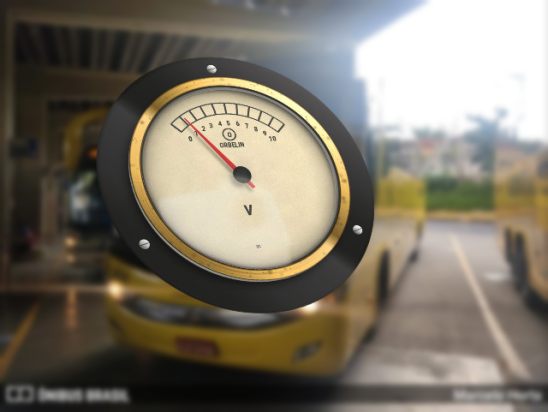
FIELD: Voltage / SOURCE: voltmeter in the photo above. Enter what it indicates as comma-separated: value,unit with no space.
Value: 1,V
